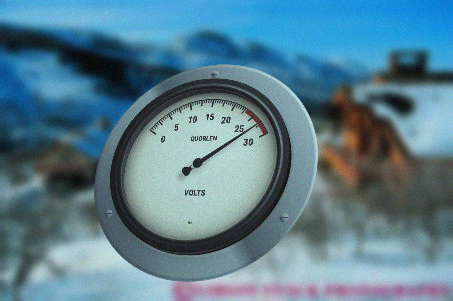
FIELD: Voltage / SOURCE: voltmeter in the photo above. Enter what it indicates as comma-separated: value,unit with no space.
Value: 27.5,V
